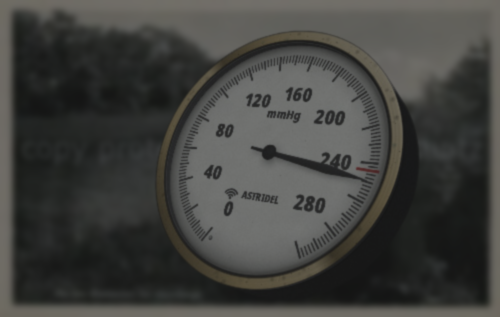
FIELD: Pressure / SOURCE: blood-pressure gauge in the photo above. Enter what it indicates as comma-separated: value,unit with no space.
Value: 250,mmHg
